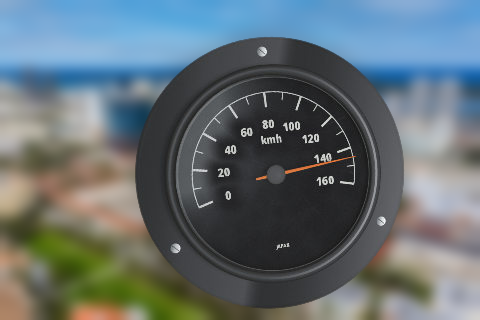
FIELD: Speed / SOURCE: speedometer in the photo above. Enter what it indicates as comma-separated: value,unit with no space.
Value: 145,km/h
